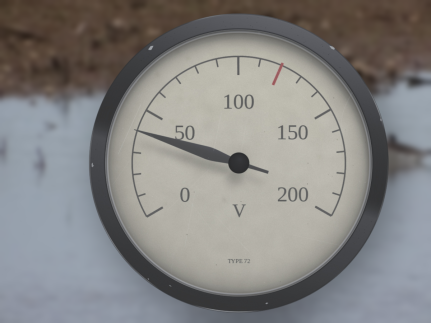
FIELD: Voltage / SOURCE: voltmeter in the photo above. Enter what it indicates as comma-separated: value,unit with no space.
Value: 40,V
